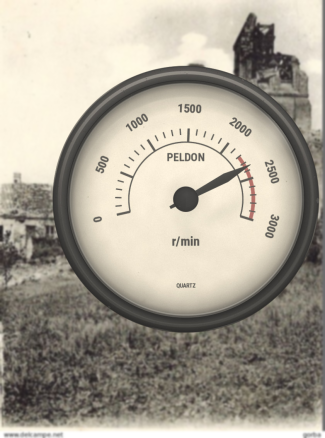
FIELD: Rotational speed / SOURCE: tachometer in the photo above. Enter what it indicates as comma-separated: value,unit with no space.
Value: 2350,rpm
